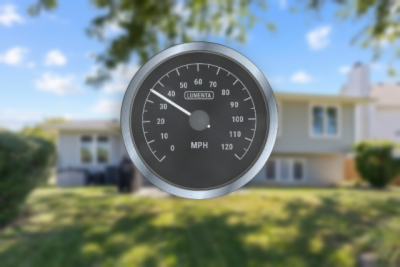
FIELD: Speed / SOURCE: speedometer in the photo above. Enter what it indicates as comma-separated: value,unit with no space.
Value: 35,mph
